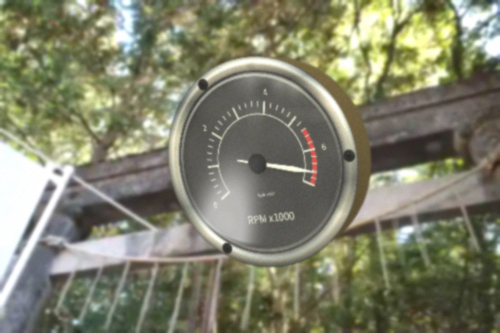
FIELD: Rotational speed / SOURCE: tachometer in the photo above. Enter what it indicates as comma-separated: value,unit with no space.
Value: 6600,rpm
